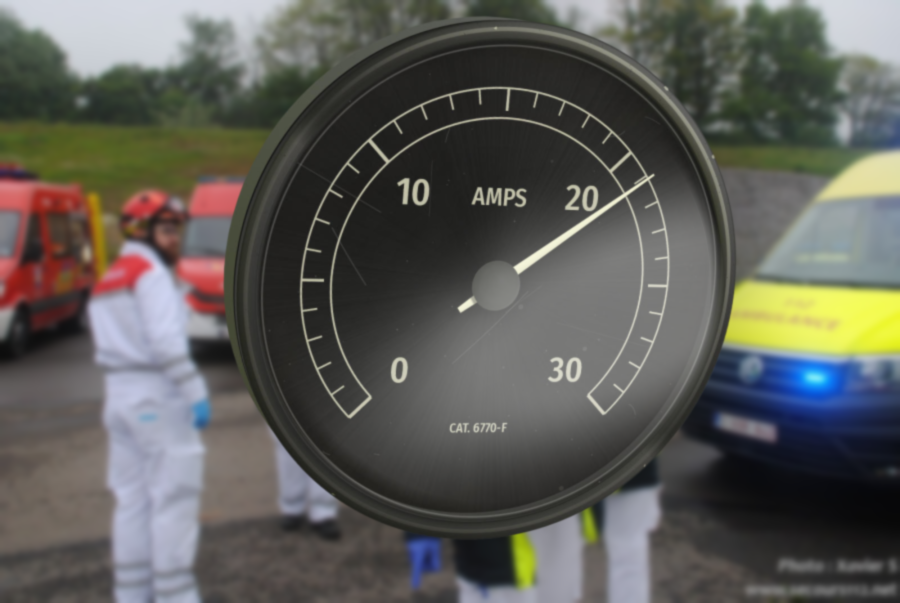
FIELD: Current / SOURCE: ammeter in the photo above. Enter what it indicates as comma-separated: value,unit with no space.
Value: 21,A
